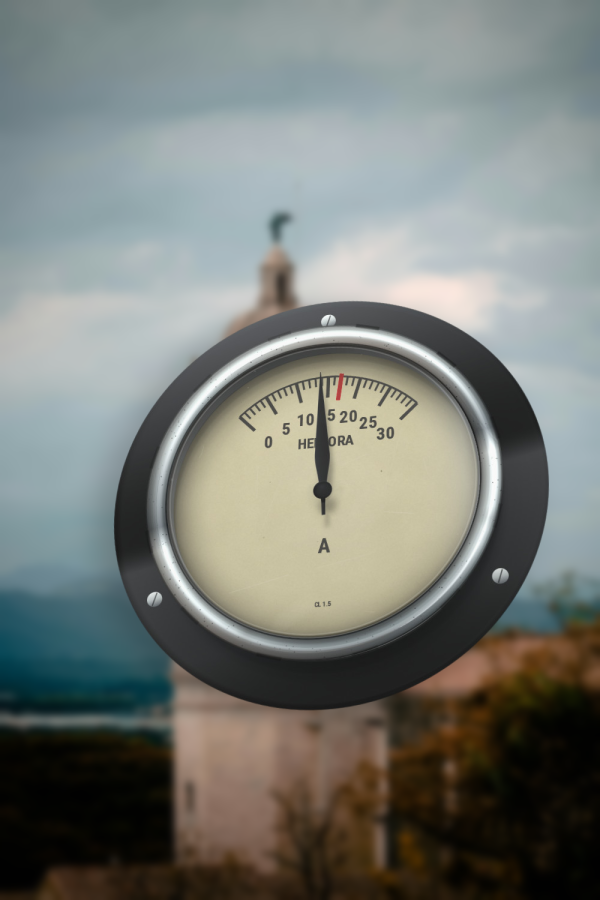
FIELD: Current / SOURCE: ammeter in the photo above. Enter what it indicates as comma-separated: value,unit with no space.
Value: 14,A
